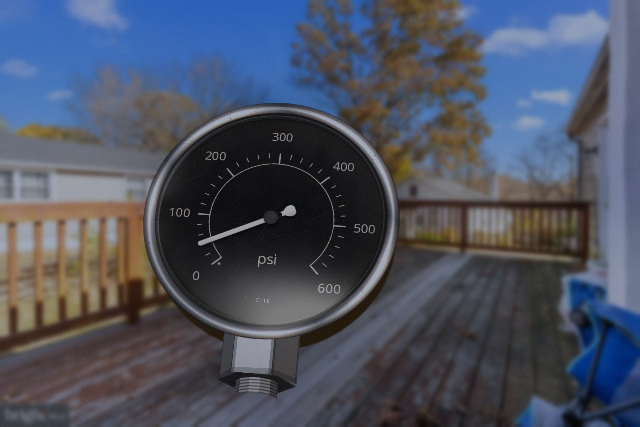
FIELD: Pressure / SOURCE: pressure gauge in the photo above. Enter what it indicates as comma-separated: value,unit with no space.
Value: 40,psi
